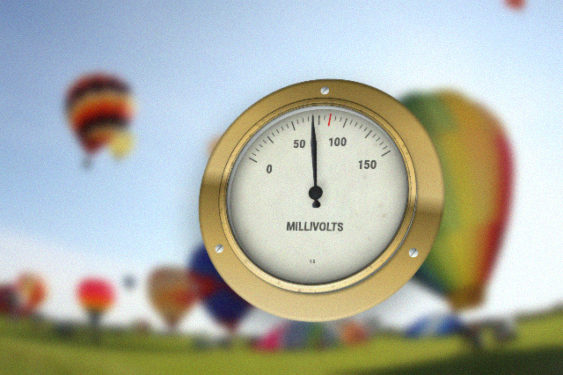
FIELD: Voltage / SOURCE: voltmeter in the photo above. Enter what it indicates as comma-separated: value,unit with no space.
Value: 70,mV
